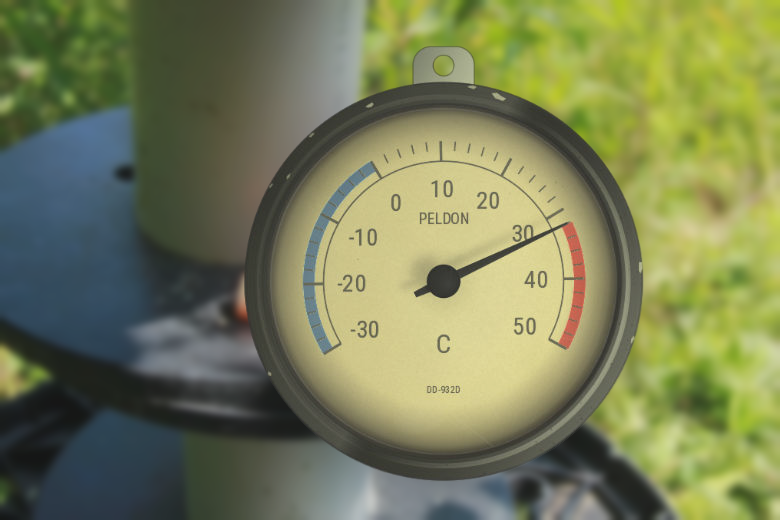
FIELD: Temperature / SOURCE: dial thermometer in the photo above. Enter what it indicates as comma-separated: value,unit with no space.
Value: 32,°C
